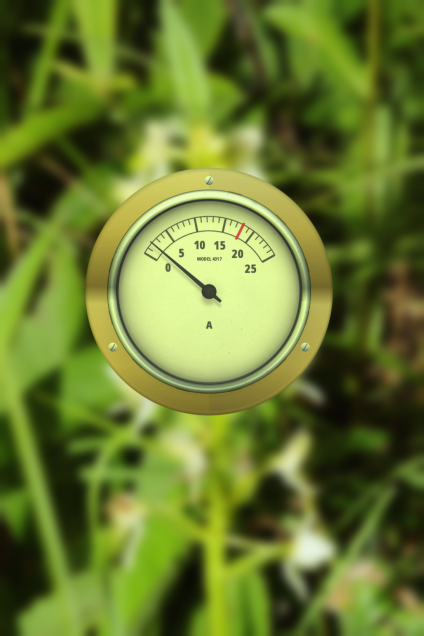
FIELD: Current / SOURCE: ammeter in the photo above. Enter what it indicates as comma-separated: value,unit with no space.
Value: 2,A
